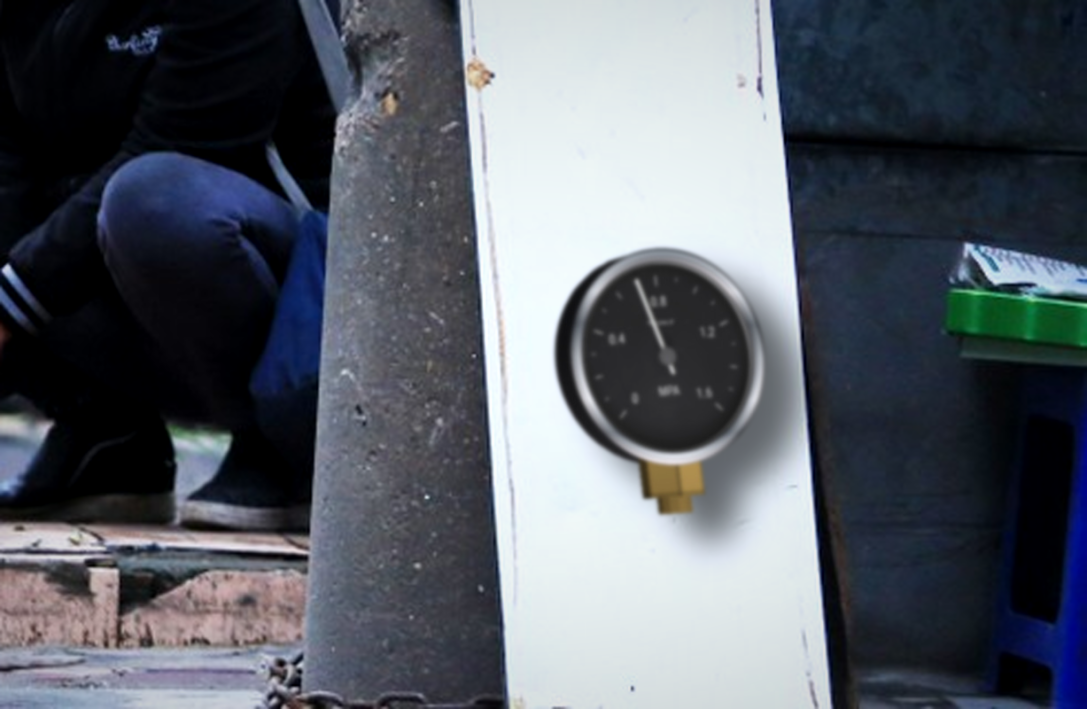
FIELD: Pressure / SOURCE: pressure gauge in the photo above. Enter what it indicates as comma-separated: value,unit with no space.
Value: 0.7,MPa
